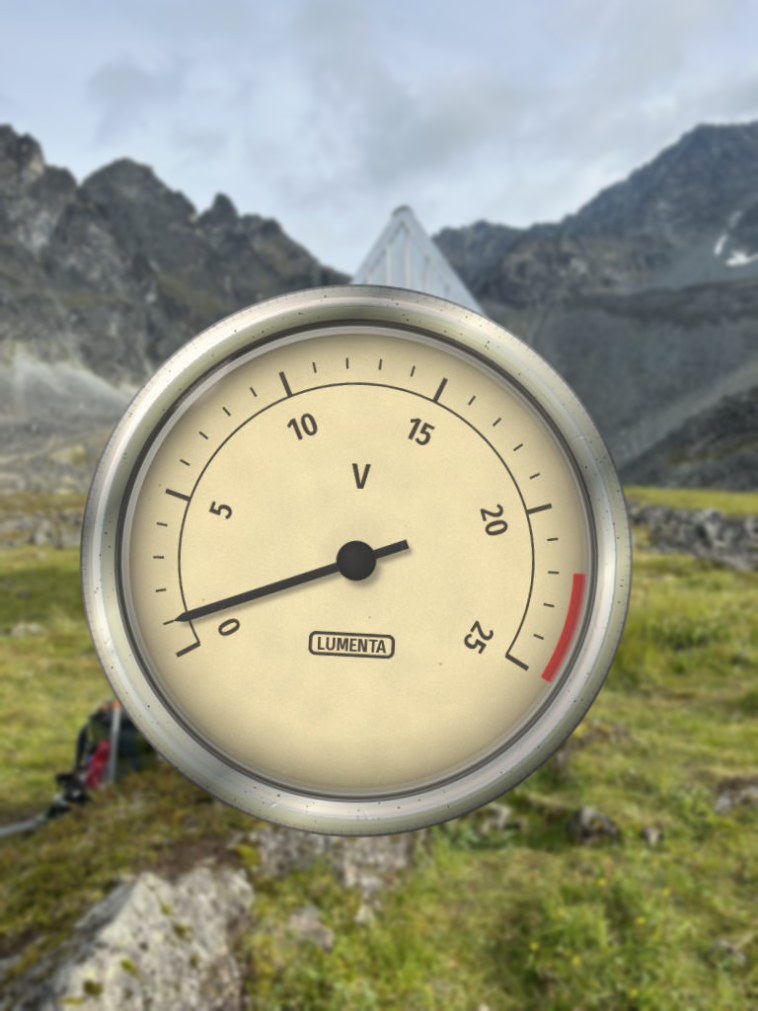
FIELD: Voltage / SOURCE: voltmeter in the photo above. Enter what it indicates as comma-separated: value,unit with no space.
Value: 1,V
